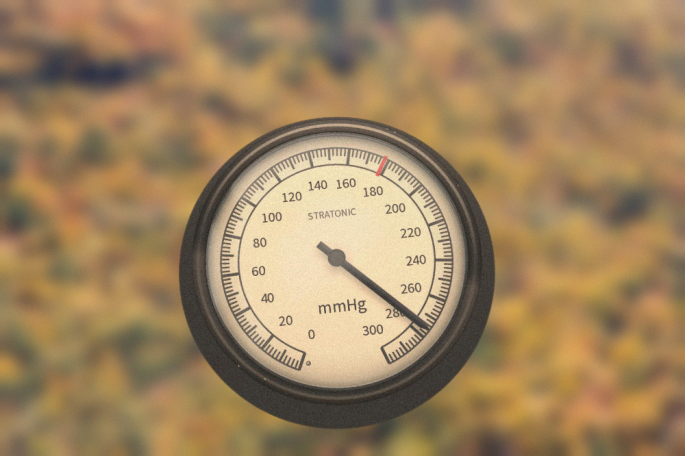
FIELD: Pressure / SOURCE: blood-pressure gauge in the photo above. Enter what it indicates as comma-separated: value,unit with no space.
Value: 276,mmHg
